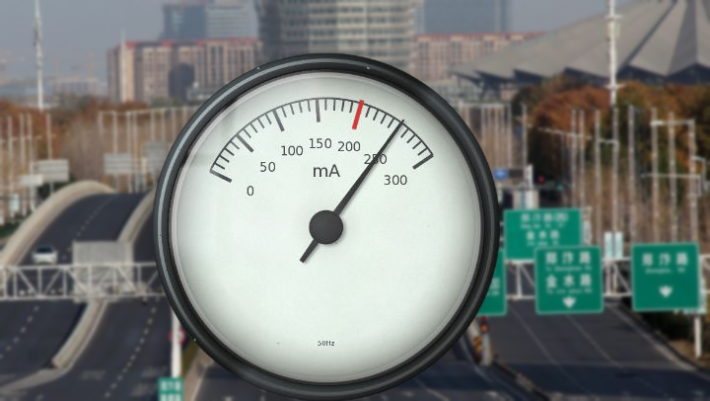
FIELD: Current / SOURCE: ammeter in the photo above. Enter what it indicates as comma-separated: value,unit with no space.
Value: 250,mA
